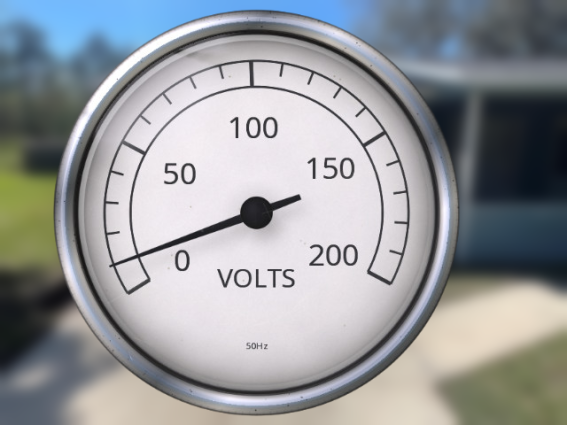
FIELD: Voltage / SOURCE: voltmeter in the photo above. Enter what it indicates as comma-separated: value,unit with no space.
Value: 10,V
